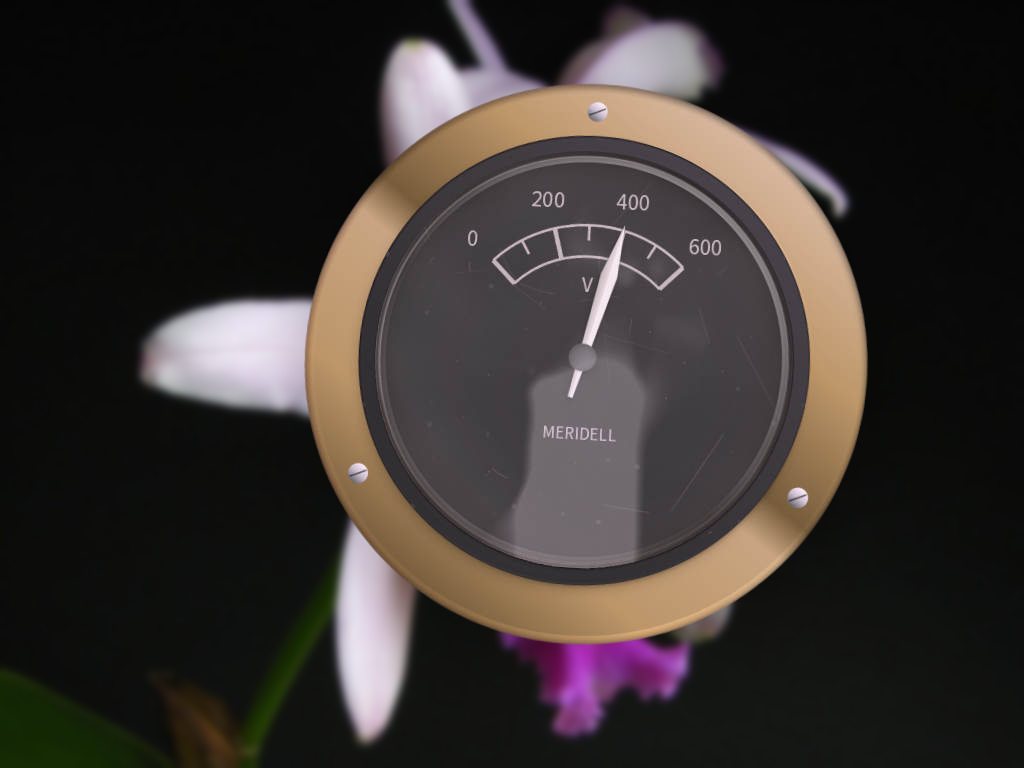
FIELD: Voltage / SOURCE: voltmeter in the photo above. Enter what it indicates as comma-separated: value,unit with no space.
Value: 400,V
